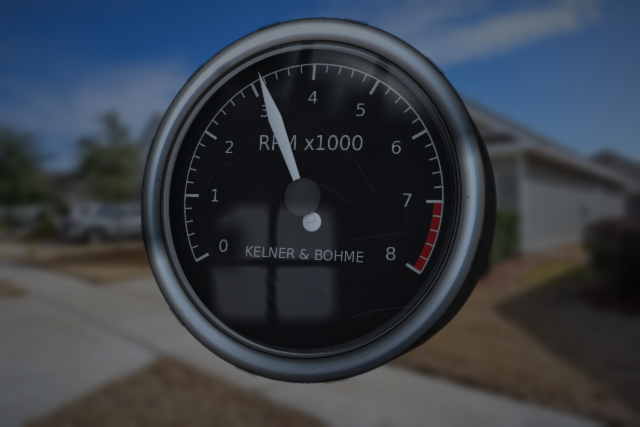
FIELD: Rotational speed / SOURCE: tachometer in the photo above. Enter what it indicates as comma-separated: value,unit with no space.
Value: 3200,rpm
